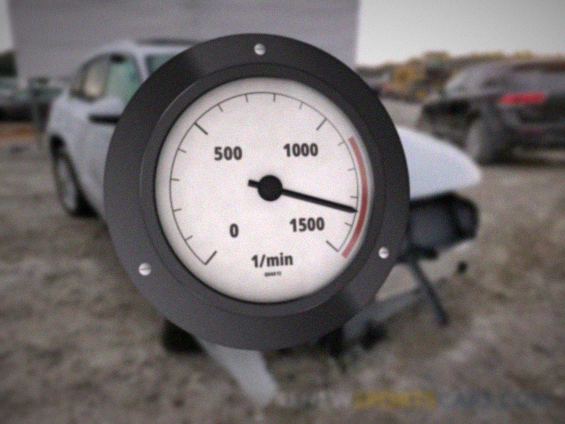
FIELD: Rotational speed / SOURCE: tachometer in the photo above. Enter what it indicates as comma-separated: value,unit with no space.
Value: 1350,rpm
